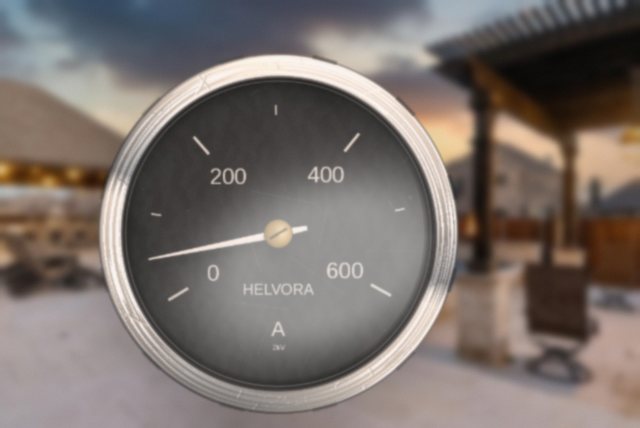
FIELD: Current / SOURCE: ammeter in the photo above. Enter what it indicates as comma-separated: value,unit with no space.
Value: 50,A
